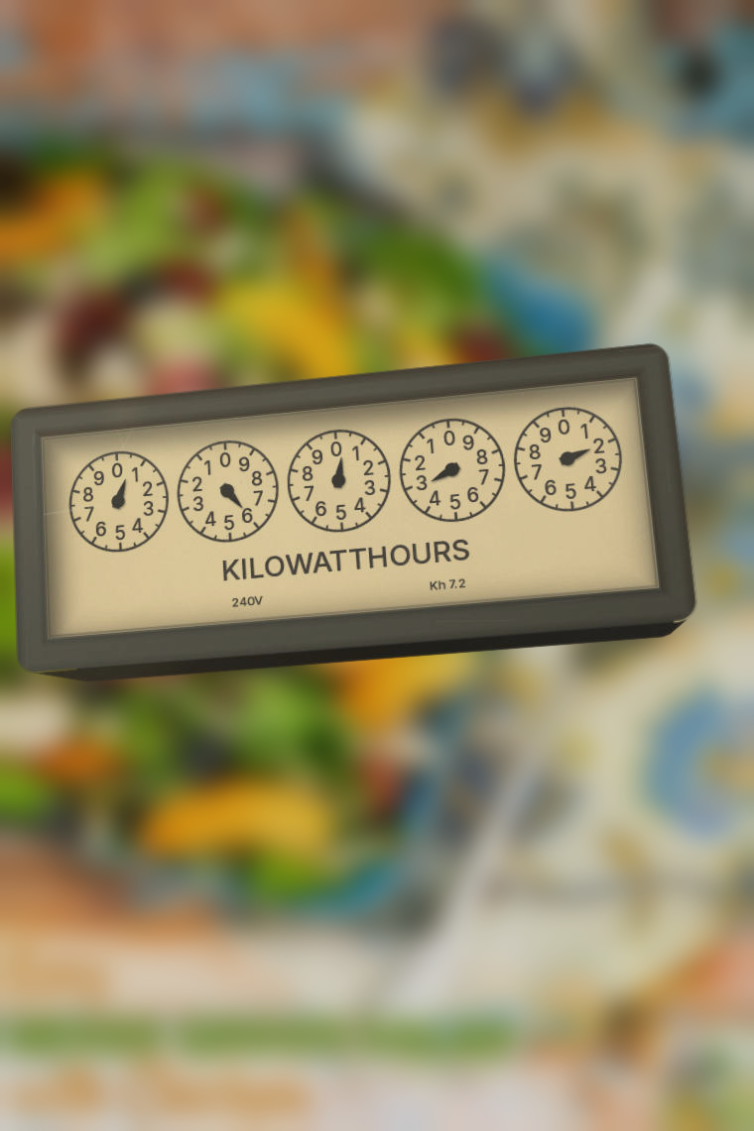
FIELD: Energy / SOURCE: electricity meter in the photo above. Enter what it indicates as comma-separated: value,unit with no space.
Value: 6032,kWh
